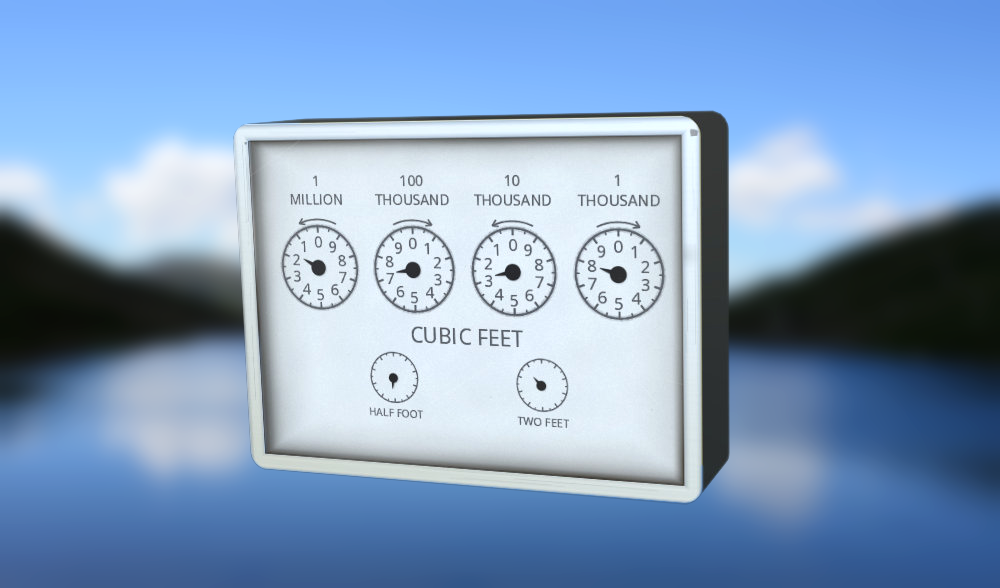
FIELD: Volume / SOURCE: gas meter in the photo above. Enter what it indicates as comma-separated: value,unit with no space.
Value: 172800,ft³
